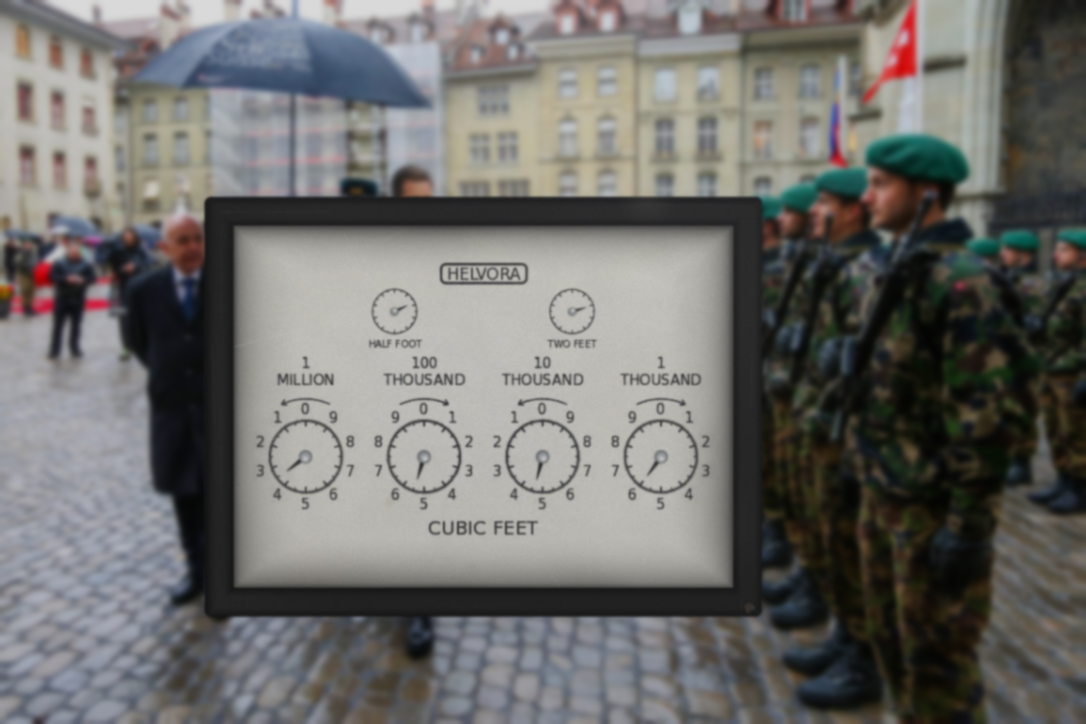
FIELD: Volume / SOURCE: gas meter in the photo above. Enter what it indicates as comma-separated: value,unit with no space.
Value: 354600,ft³
